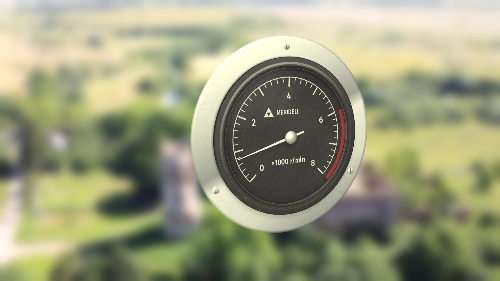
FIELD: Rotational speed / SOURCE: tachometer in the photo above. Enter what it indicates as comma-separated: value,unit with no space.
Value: 800,rpm
